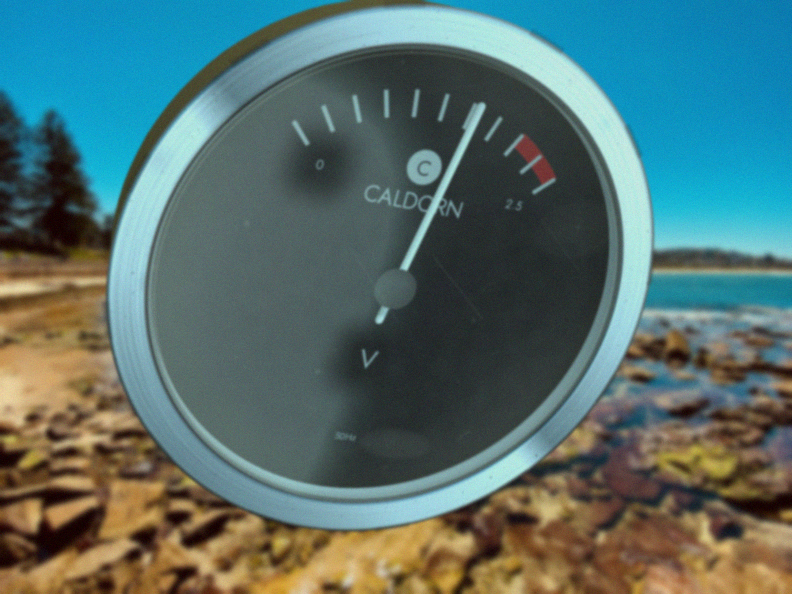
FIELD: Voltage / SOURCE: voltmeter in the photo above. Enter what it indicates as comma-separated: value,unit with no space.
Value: 1.5,V
